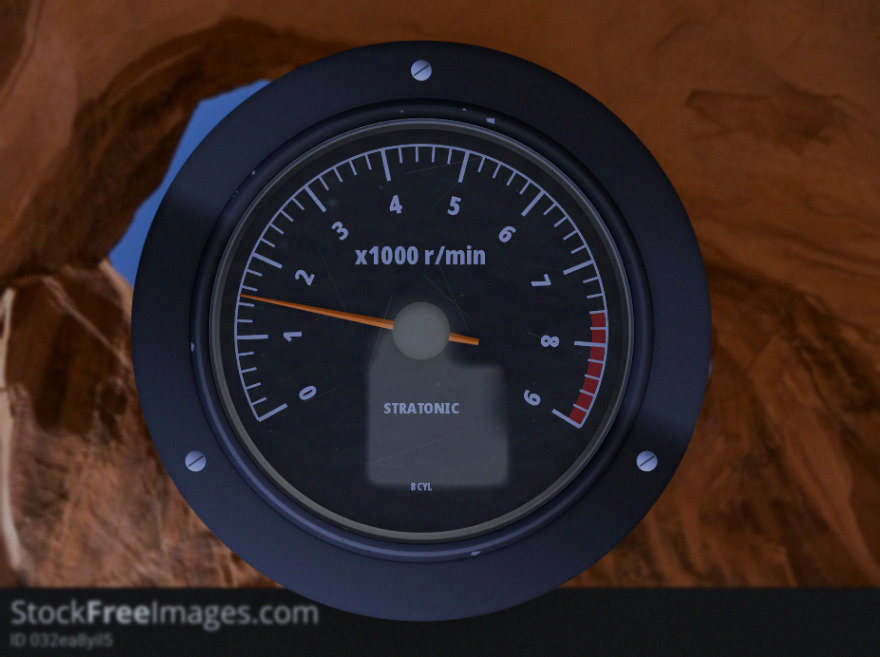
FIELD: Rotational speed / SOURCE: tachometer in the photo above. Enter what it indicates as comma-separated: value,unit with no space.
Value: 1500,rpm
